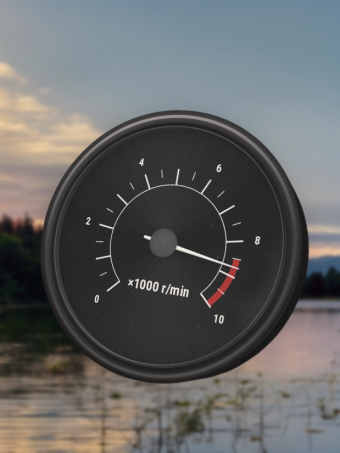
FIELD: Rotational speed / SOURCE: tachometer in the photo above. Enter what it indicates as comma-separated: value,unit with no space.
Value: 8750,rpm
